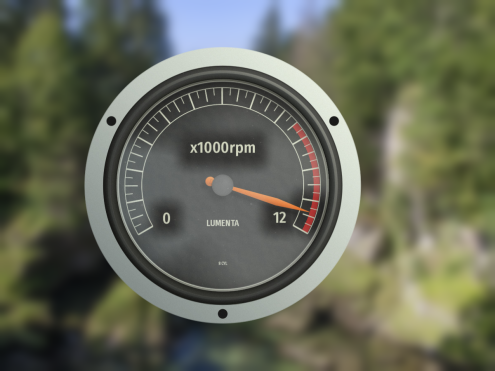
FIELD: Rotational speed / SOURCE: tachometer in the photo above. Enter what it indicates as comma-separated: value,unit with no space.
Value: 11375,rpm
